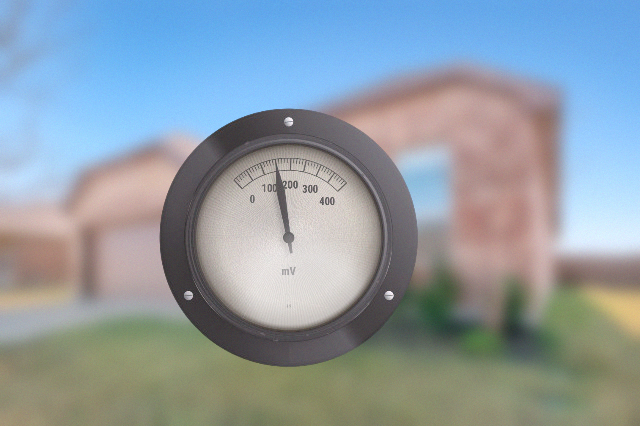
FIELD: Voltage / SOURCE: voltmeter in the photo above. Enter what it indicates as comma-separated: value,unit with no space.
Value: 150,mV
